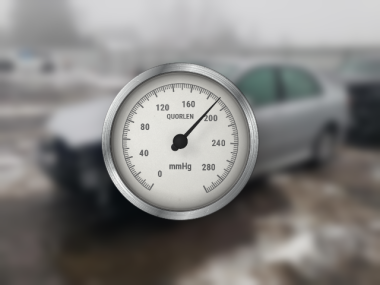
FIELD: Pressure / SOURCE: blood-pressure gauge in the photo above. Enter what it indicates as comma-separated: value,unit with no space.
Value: 190,mmHg
